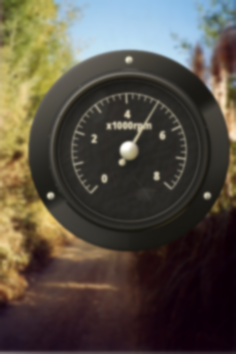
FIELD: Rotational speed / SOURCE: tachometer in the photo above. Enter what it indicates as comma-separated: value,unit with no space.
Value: 5000,rpm
